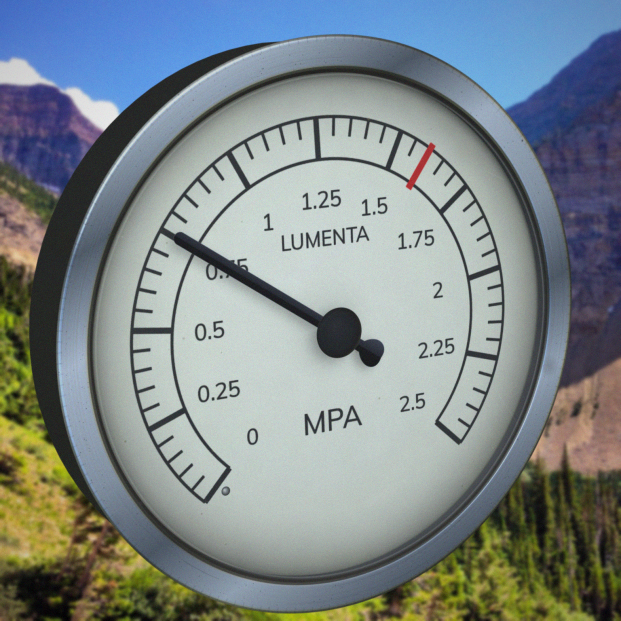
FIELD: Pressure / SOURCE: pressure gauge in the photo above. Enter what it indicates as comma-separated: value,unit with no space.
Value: 0.75,MPa
